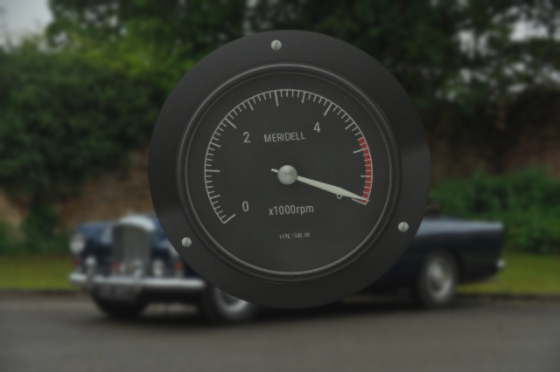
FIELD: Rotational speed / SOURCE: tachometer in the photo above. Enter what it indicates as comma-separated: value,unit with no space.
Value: 5900,rpm
